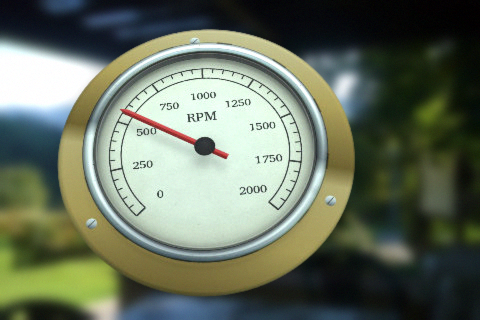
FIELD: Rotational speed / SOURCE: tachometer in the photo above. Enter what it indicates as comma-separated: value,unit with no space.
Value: 550,rpm
